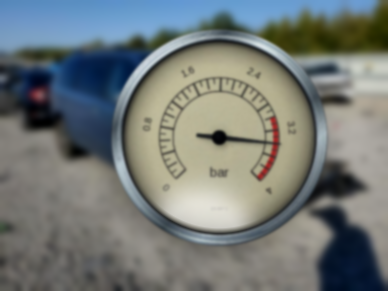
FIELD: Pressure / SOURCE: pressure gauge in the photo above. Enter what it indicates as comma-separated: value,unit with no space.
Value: 3.4,bar
